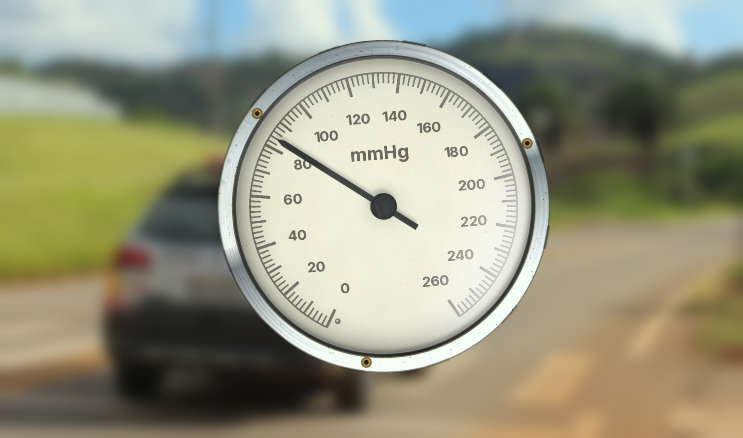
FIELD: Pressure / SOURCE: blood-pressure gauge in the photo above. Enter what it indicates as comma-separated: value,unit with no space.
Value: 84,mmHg
